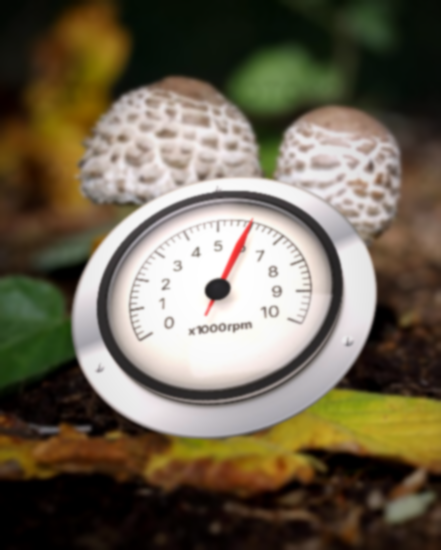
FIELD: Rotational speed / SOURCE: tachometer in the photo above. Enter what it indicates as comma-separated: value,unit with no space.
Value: 6000,rpm
